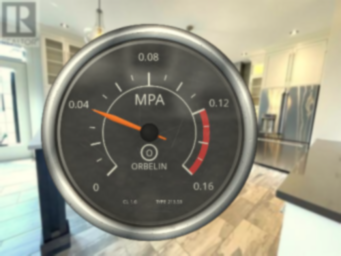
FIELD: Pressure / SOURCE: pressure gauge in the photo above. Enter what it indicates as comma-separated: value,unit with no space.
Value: 0.04,MPa
